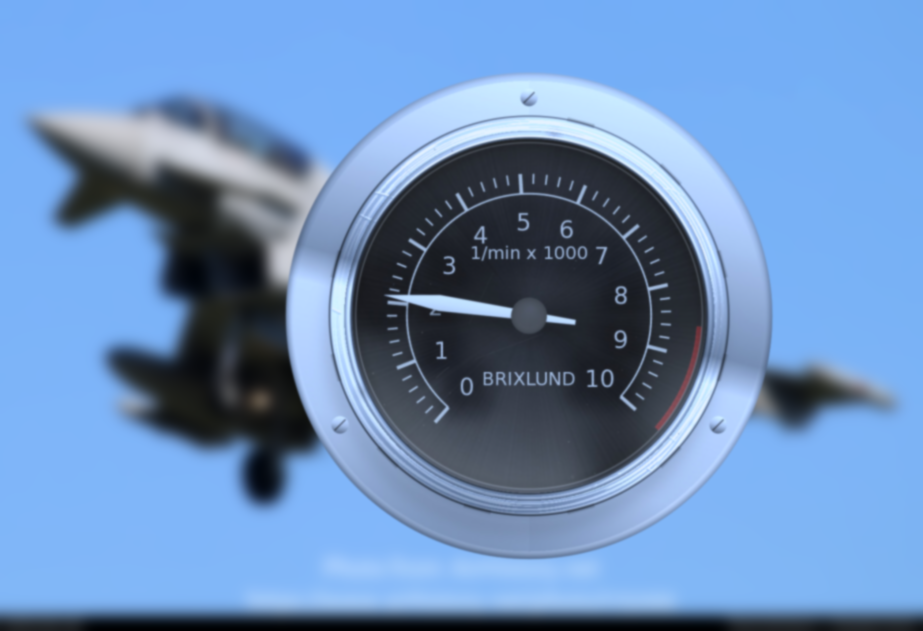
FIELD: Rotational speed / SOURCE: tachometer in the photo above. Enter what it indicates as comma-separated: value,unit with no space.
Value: 2100,rpm
